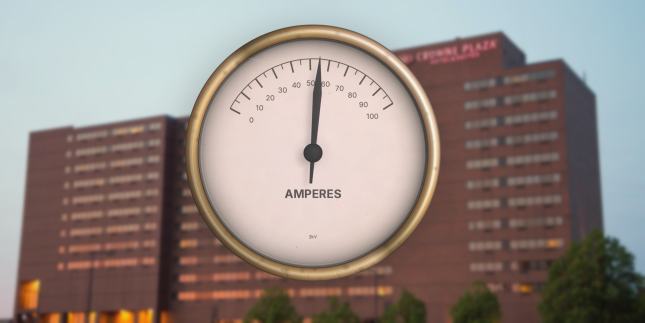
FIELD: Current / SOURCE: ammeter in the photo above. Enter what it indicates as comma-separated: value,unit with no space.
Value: 55,A
